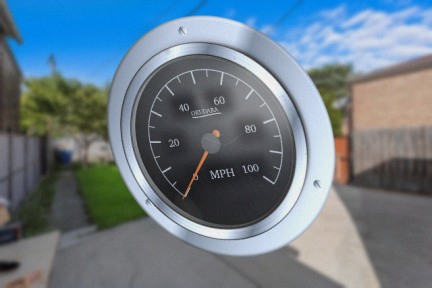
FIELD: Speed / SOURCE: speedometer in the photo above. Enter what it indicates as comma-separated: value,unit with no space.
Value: 0,mph
